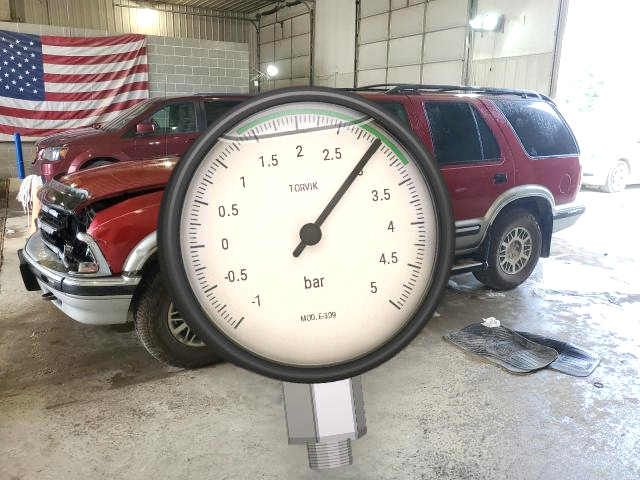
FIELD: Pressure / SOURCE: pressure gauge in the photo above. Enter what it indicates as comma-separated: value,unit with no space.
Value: 2.95,bar
